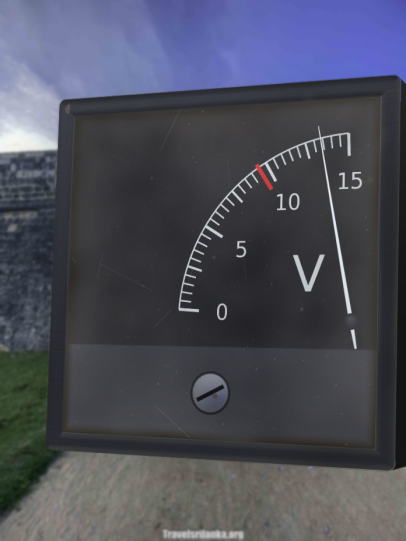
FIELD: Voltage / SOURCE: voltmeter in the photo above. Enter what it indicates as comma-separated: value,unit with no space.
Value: 13.5,V
